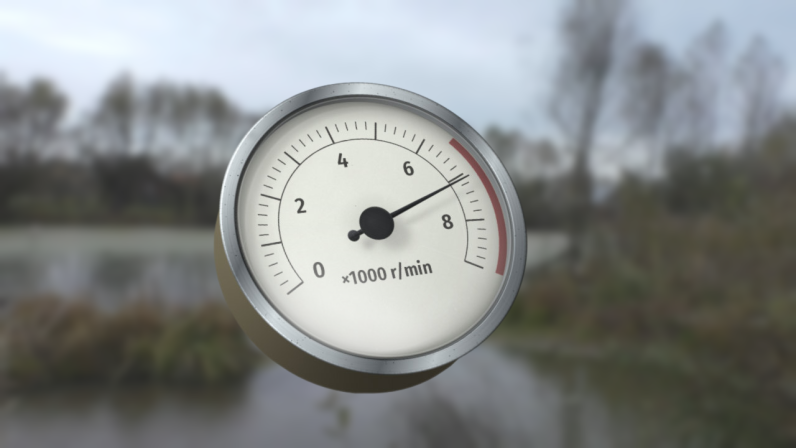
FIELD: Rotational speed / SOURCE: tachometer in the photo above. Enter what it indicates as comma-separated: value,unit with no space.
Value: 7100,rpm
